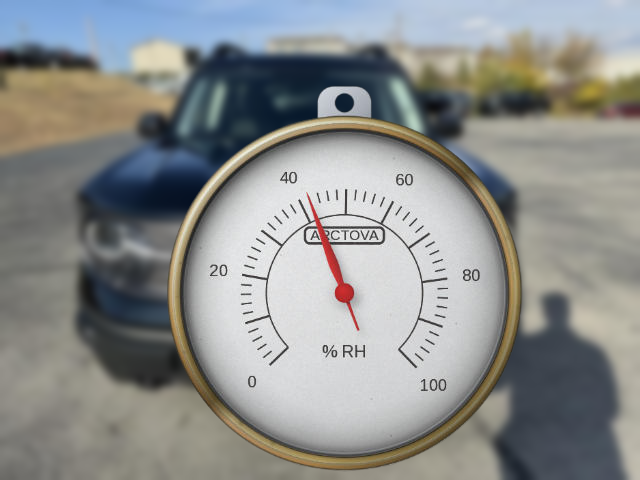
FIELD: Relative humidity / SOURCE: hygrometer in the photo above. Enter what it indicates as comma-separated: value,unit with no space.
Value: 42,%
